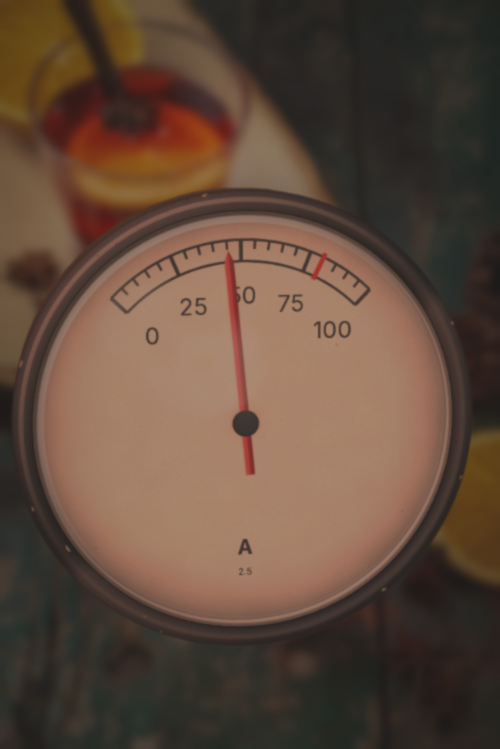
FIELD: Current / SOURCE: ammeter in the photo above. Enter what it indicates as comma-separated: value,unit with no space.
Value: 45,A
